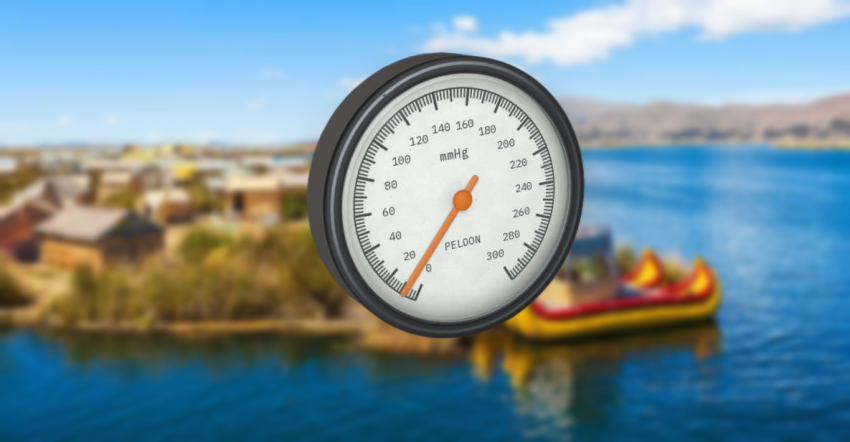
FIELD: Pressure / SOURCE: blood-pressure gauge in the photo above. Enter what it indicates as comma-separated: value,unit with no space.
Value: 10,mmHg
